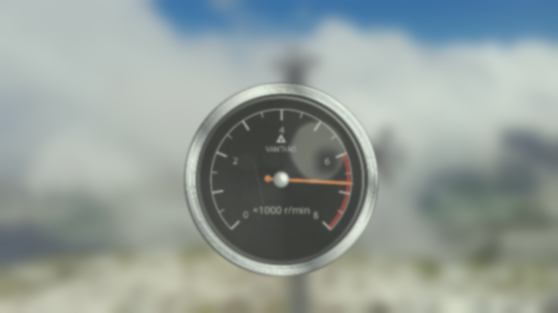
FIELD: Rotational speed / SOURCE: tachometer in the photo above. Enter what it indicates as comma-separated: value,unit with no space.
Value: 6750,rpm
